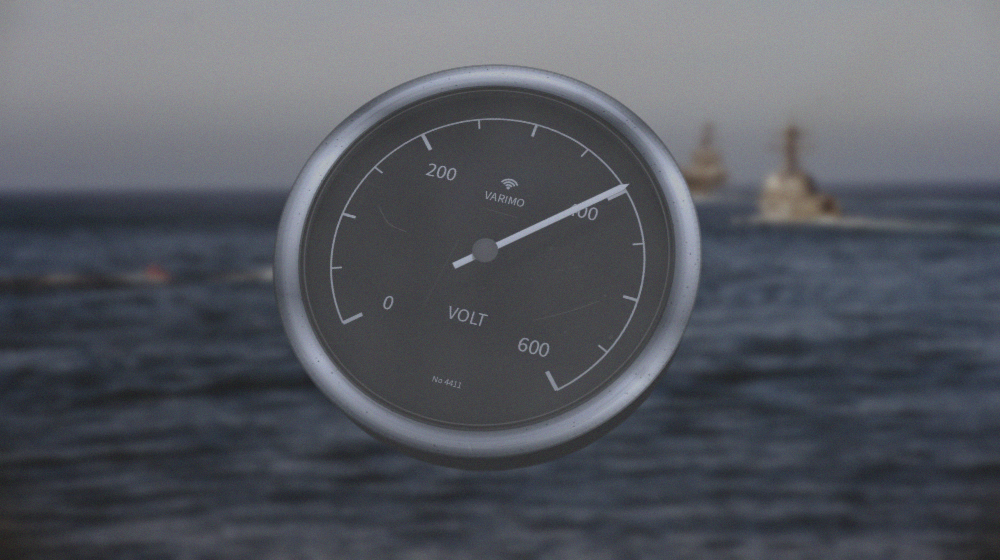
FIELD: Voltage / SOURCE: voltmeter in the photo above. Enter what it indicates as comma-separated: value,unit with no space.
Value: 400,V
